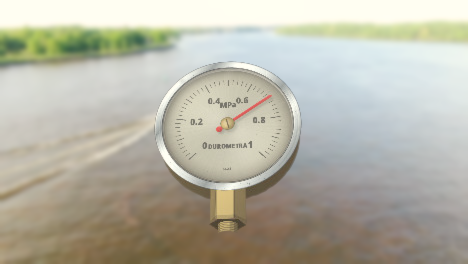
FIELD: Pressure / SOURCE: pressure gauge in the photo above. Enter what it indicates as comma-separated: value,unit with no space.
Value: 0.7,MPa
